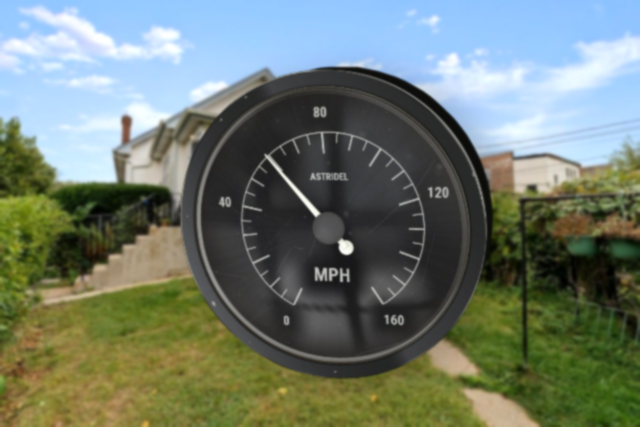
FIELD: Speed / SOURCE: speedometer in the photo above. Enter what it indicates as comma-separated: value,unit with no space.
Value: 60,mph
